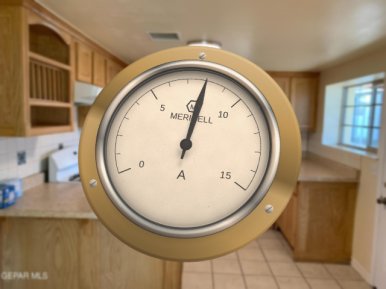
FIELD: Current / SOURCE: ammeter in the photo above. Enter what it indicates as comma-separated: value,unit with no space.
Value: 8,A
